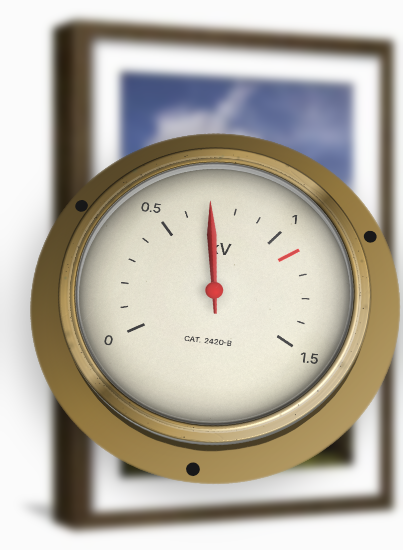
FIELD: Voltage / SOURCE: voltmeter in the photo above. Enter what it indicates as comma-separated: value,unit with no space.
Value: 0.7,kV
